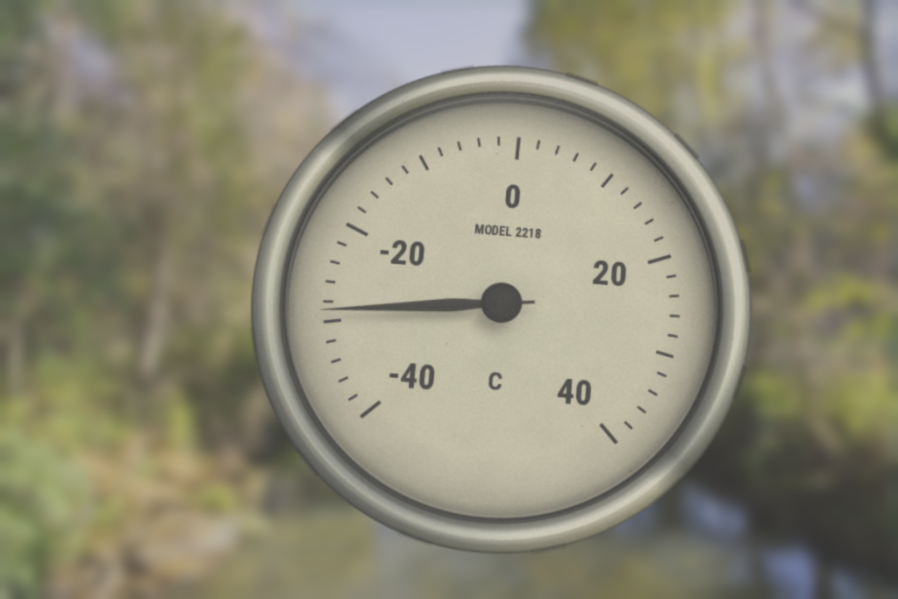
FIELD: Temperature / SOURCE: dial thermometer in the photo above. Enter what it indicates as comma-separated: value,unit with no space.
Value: -29,°C
